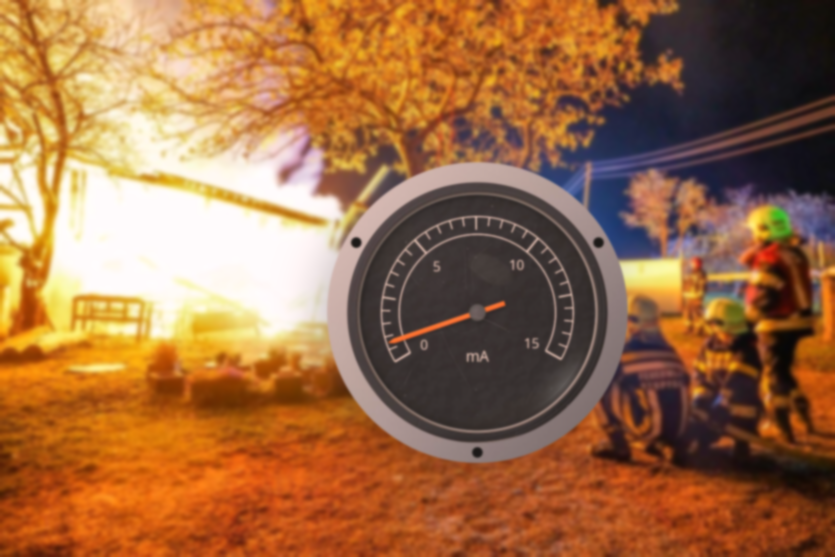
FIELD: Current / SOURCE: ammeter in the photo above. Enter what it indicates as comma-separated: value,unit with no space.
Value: 0.75,mA
